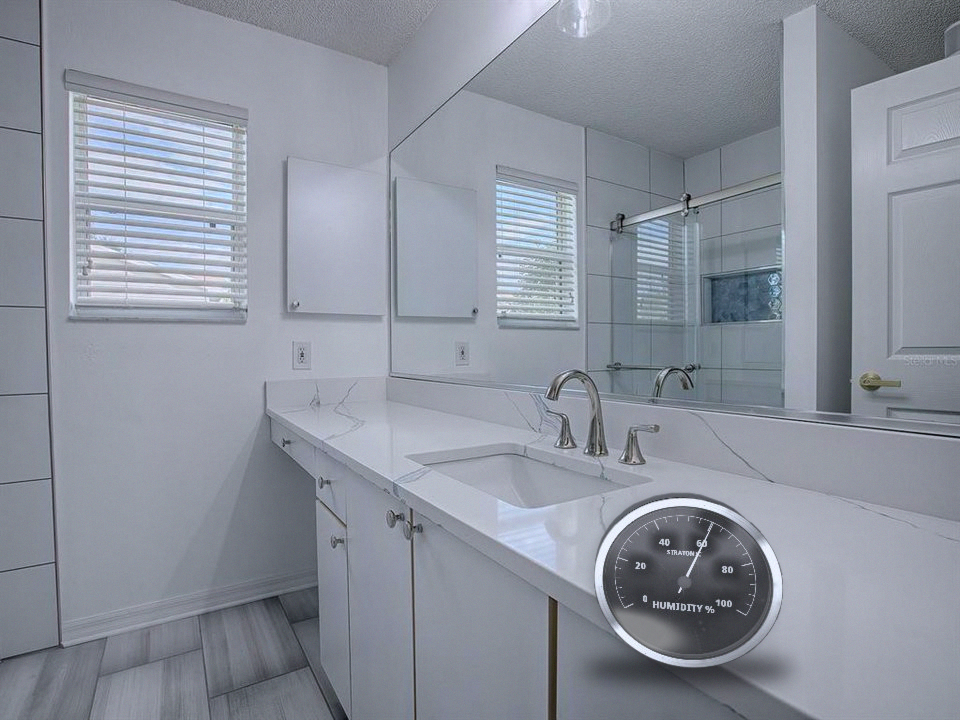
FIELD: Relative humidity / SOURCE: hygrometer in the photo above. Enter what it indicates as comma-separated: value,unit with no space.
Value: 60,%
